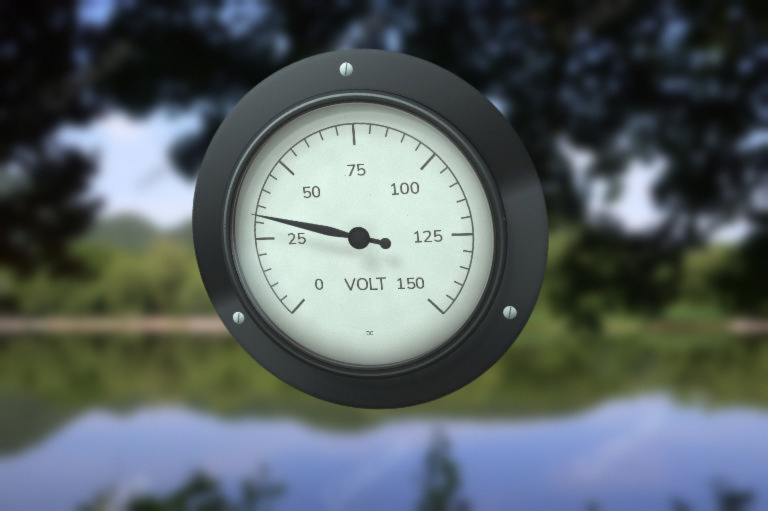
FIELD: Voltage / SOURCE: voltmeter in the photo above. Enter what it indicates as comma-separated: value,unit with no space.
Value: 32.5,V
